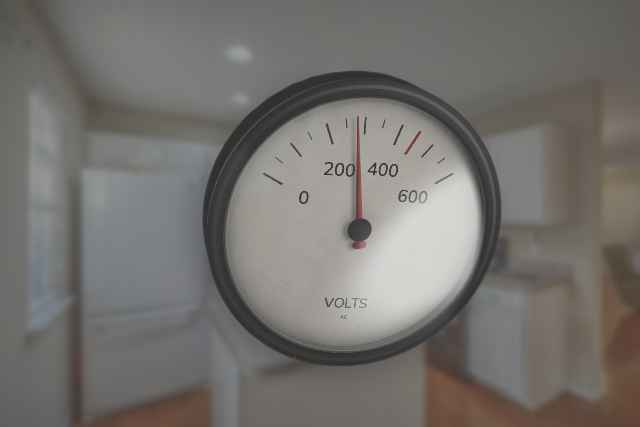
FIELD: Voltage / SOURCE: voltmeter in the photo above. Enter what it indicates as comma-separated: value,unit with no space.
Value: 275,V
